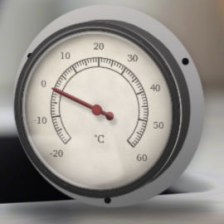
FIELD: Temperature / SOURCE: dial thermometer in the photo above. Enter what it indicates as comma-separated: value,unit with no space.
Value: 0,°C
